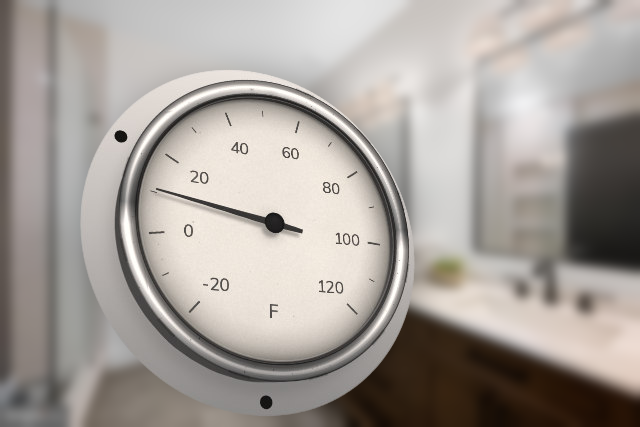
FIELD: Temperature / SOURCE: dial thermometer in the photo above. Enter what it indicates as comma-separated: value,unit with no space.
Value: 10,°F
